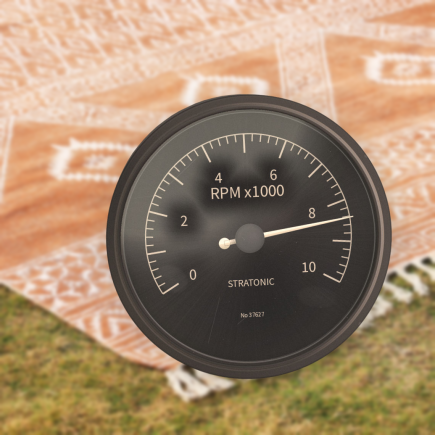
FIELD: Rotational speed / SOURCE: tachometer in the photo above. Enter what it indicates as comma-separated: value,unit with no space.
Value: 8400,rpm
